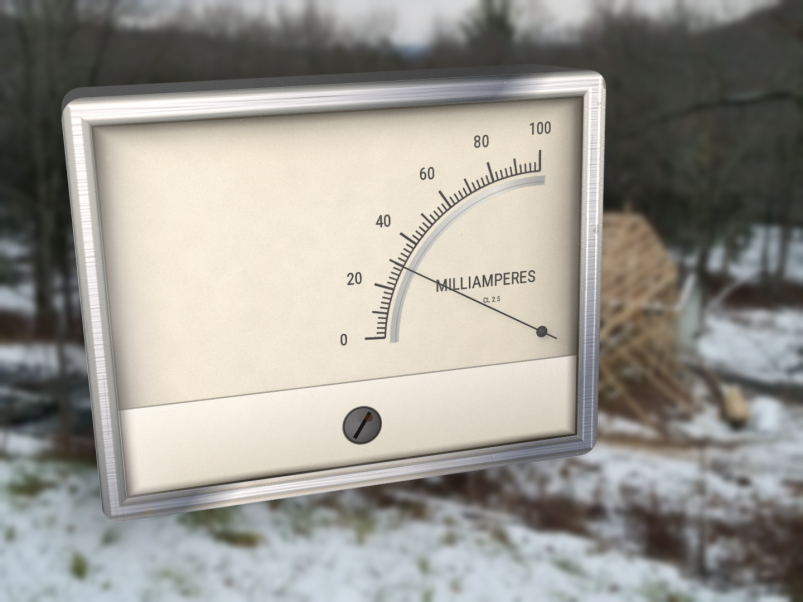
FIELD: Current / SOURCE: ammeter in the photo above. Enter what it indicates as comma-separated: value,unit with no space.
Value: 30,mA
